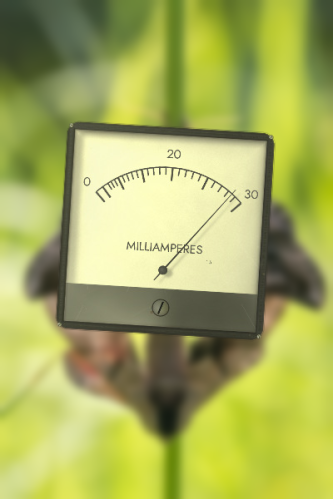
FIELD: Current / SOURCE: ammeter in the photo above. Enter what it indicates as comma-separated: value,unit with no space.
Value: 28.5,mA
